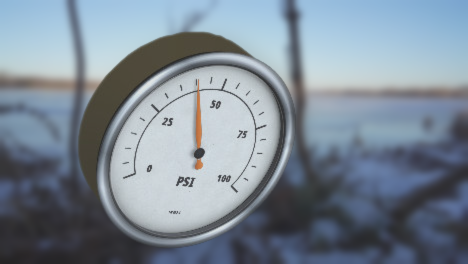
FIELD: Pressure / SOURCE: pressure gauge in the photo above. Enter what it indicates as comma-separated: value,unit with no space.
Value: 40,psi
